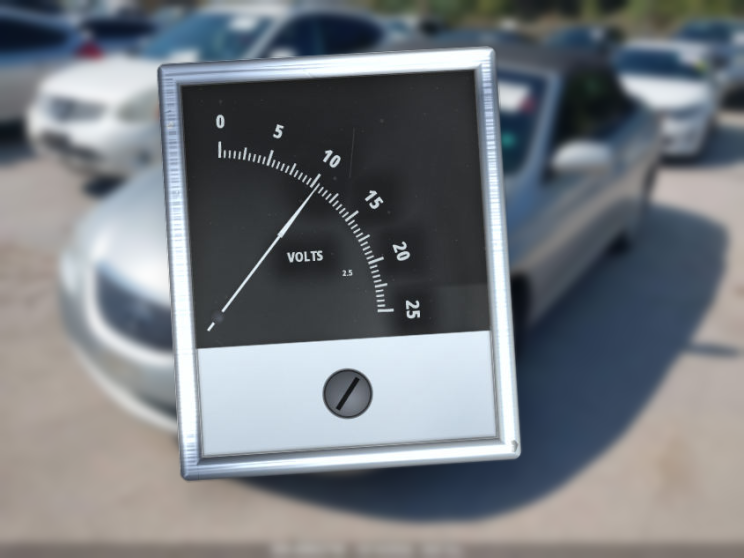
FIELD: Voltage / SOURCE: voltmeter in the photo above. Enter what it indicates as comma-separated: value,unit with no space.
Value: 10.5,V
